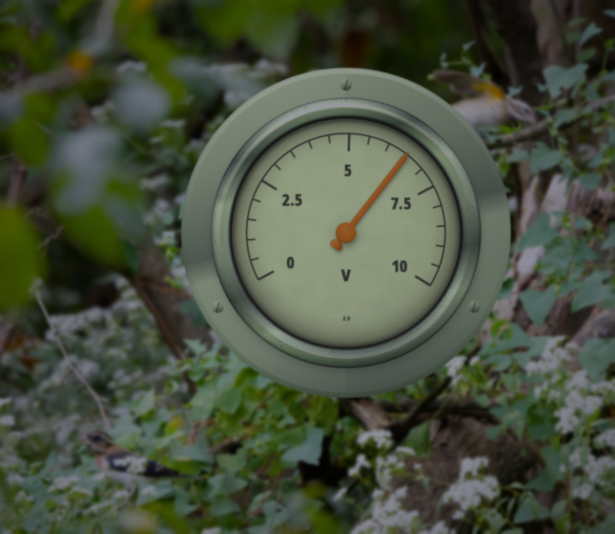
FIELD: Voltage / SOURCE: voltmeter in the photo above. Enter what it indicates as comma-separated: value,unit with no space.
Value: 6.5,V
